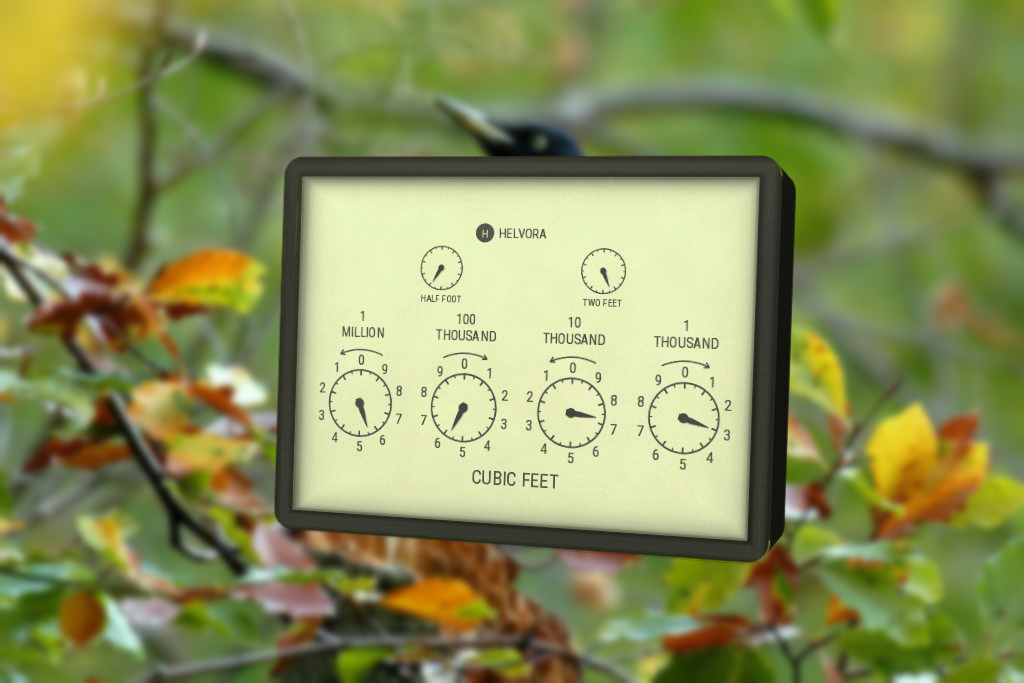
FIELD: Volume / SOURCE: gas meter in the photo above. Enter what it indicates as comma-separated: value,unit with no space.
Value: 557300,ft³
